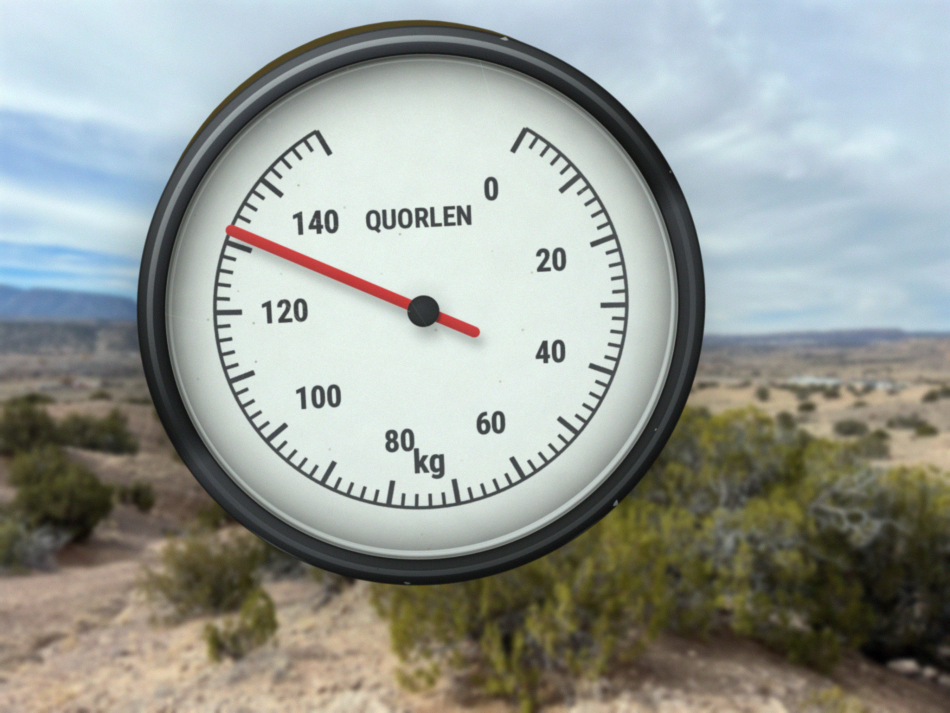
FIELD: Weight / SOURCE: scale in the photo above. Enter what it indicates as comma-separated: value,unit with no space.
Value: 132,kg
